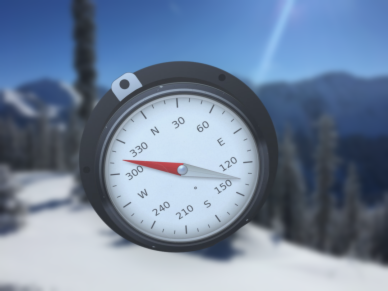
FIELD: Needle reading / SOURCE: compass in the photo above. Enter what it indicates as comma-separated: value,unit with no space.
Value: 315,°
